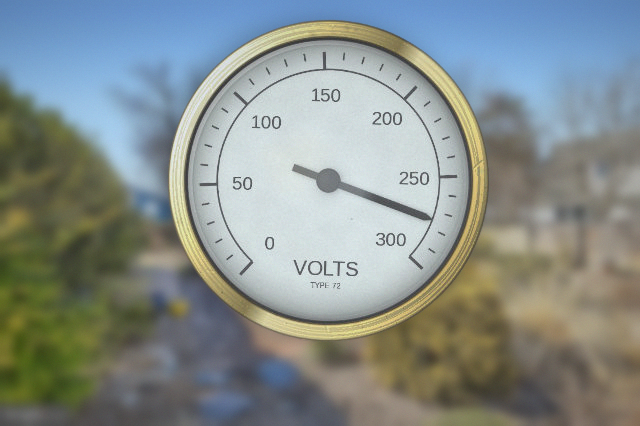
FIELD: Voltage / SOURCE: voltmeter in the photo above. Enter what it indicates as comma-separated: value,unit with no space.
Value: 275,V
